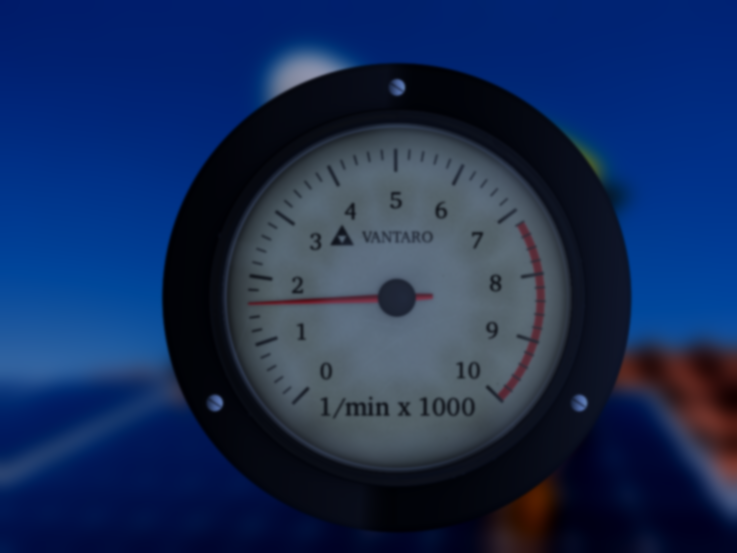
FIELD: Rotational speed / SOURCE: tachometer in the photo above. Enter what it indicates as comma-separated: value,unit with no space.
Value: 1600,rpm
